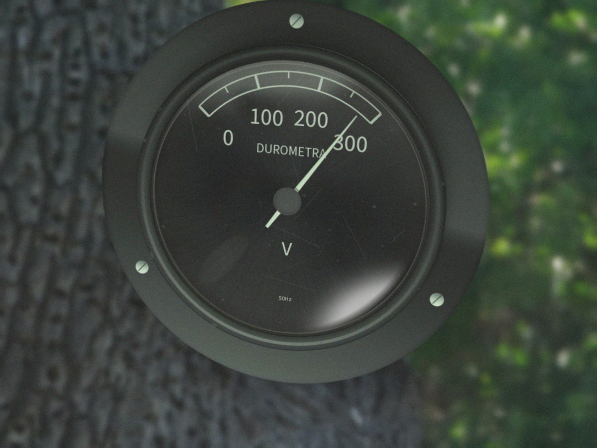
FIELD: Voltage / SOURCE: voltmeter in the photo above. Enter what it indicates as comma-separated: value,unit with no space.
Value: 275,V
